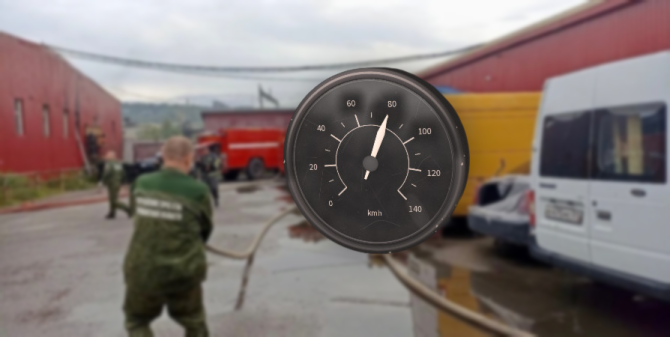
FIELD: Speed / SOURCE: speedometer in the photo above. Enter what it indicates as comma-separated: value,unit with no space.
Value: 80,km/h
